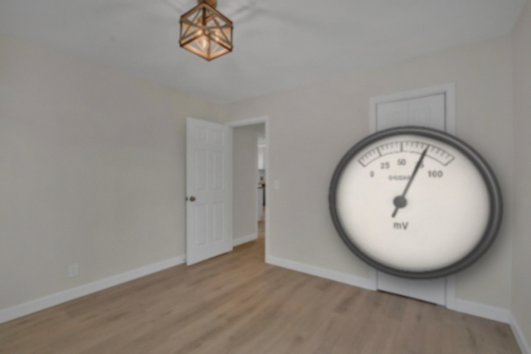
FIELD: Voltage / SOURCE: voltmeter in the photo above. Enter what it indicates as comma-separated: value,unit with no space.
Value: 75,mV
